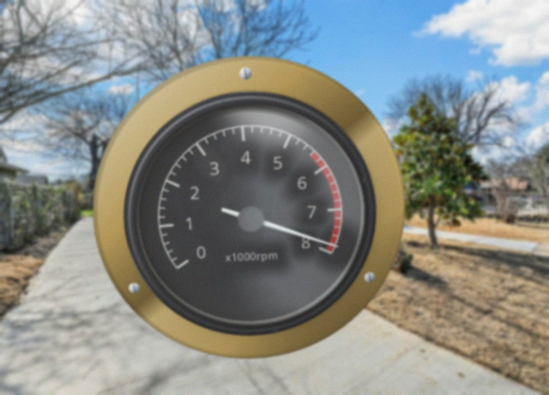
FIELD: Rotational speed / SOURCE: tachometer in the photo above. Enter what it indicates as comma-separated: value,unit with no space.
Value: 7800,rpm
